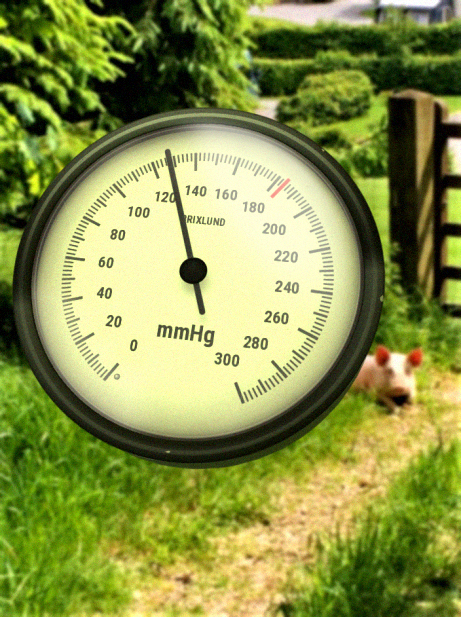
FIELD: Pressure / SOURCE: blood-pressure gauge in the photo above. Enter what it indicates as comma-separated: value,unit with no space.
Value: 128,mmHg
